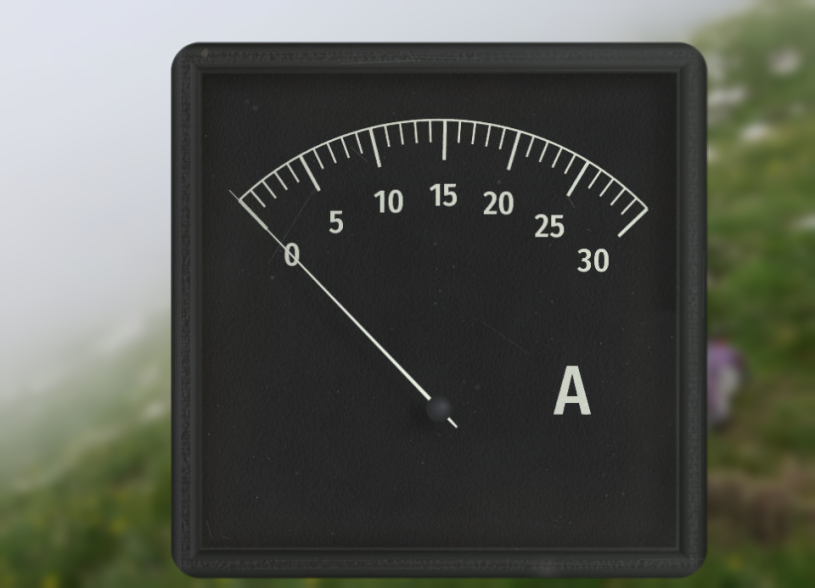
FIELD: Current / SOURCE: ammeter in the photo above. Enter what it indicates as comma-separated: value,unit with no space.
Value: 0,A
